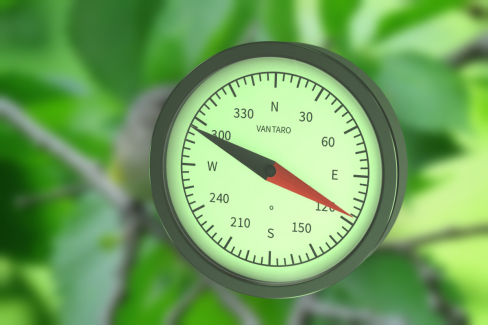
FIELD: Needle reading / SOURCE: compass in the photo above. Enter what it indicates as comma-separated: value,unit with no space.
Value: 115,°
